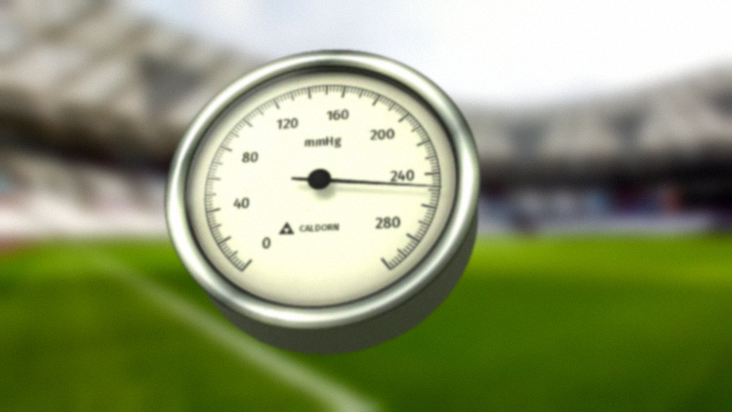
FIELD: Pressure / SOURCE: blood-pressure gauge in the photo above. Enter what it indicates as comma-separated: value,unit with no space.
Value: 250,mmHg
